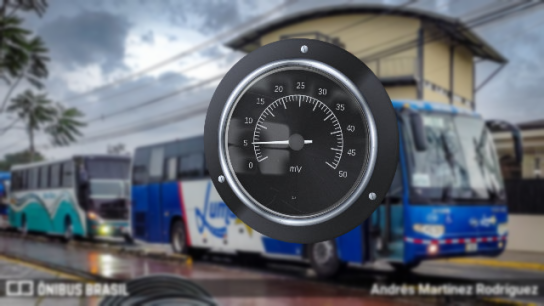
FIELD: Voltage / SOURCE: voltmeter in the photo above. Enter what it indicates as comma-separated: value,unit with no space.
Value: 5,mV
